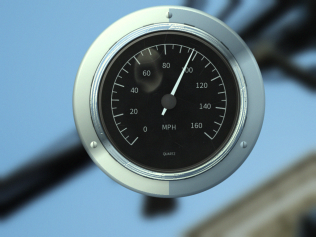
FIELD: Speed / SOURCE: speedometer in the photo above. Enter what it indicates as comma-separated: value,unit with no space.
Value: 97.5,mph
